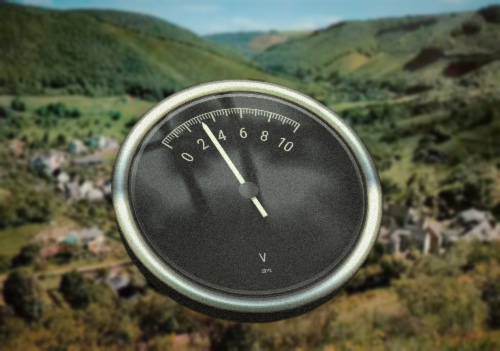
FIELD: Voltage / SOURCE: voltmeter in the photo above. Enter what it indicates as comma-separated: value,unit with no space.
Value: 3,V
